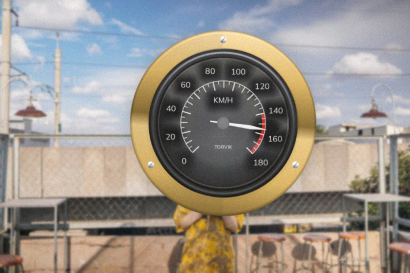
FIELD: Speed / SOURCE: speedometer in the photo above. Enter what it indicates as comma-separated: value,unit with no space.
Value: 155,km/h
